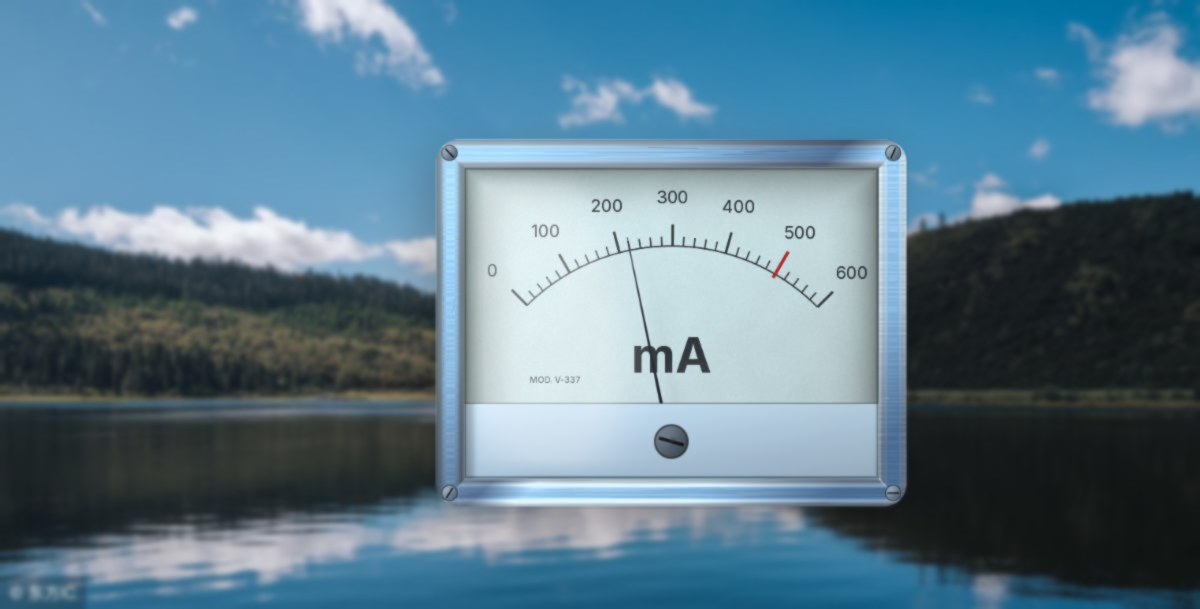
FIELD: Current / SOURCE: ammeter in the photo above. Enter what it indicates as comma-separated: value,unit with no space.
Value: 220,mA
